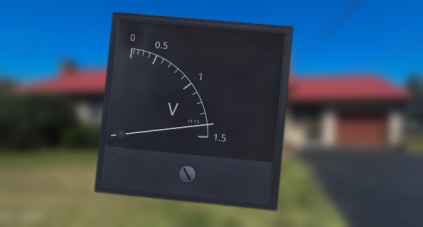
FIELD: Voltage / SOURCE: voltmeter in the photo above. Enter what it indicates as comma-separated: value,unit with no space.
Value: 1.4,V
